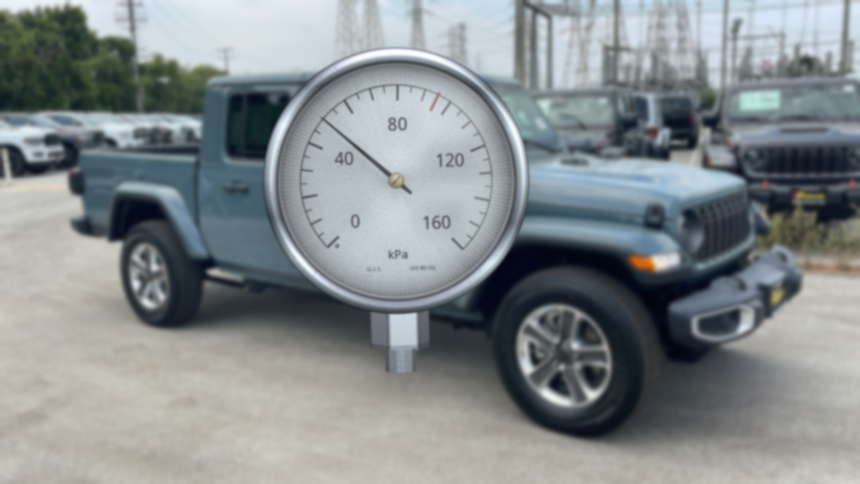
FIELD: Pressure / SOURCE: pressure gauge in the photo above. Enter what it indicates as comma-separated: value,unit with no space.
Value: 50,kPa
